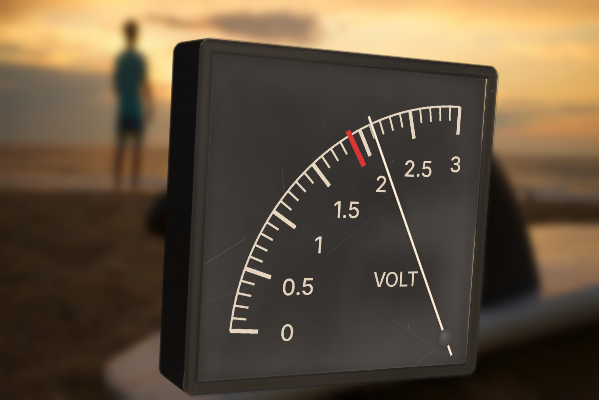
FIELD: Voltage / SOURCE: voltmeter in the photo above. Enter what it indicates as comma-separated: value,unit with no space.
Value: 2.1,V
